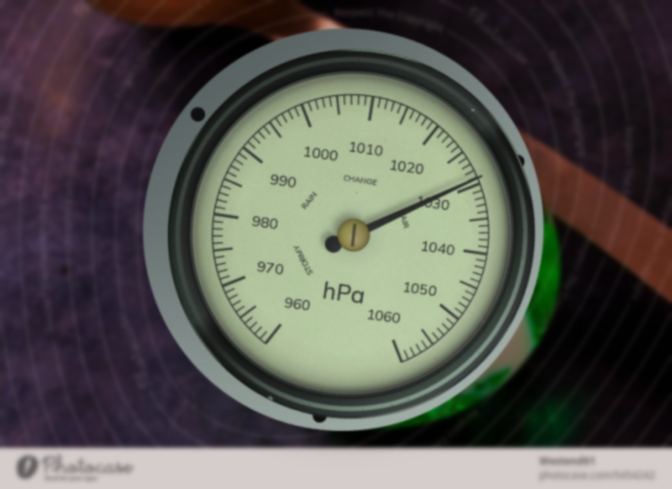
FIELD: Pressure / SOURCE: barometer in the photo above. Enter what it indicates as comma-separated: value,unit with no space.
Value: 1029,hPa
